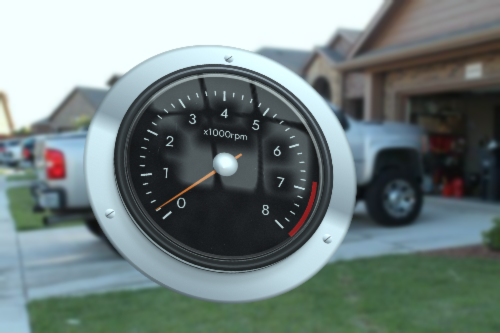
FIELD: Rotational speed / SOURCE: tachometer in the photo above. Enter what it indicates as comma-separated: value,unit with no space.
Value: 200,rpm
